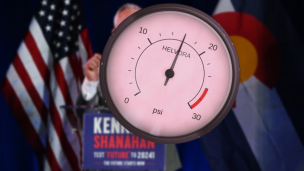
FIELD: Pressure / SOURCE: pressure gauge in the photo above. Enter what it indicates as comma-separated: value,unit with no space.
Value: 16,psi
